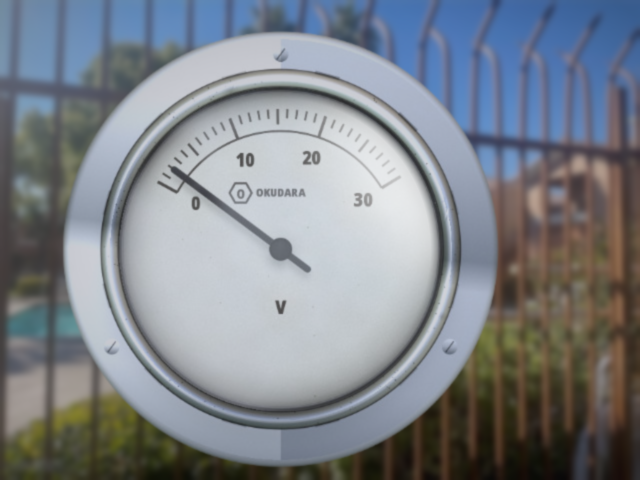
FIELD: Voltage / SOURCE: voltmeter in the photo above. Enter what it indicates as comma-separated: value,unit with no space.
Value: 2,V
